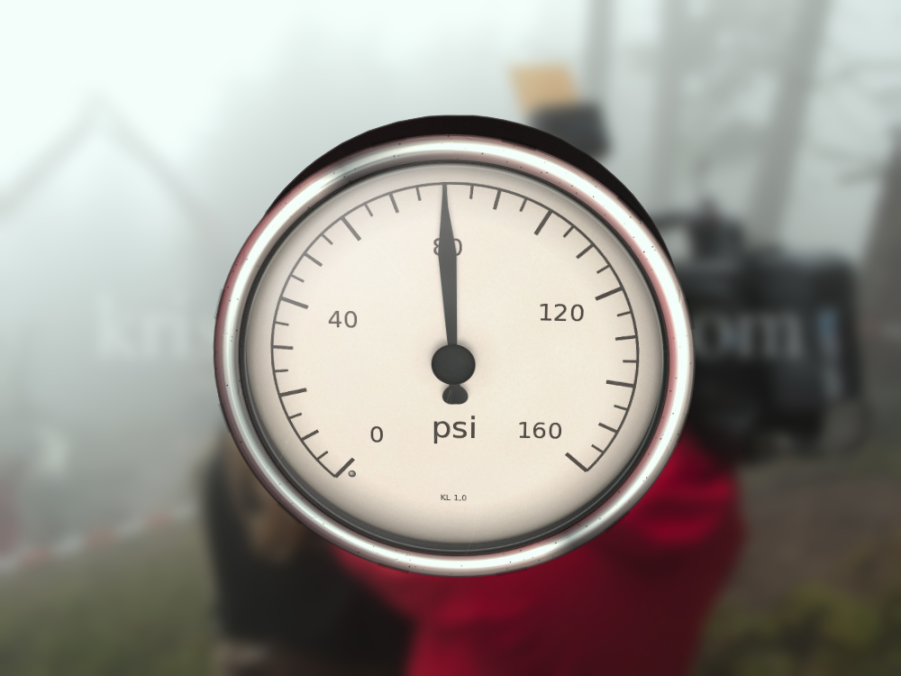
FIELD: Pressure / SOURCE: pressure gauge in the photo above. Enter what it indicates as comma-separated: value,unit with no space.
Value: 80,psi
